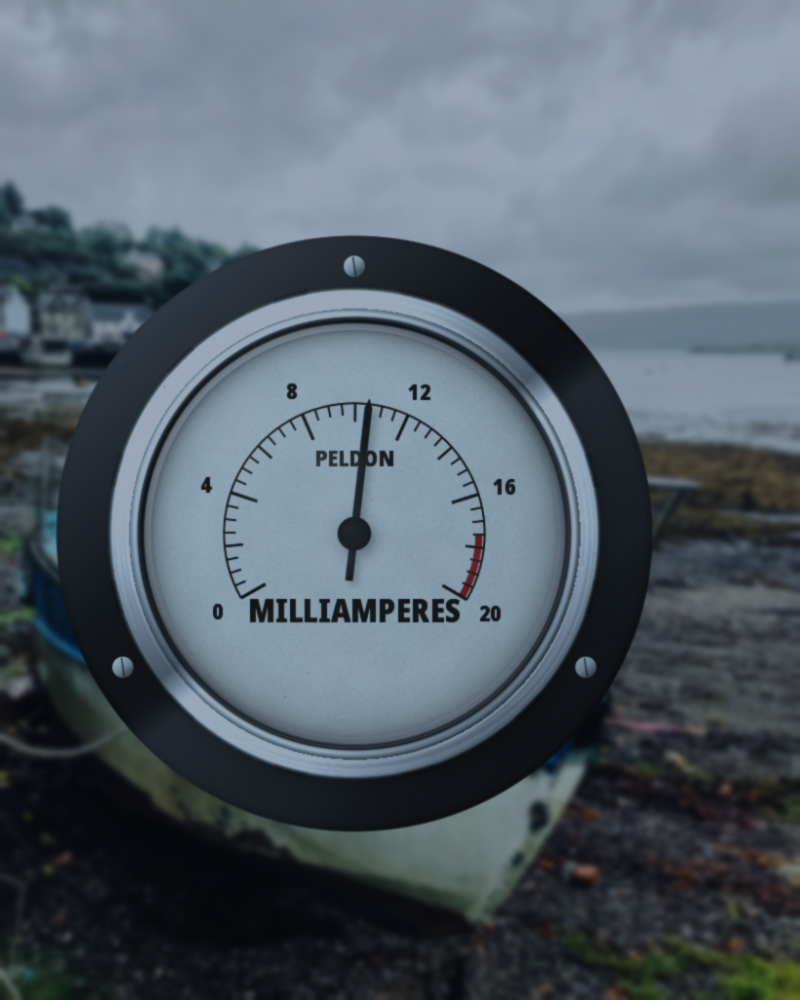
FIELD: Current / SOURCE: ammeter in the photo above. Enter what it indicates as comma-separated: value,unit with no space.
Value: 10.5,mA
